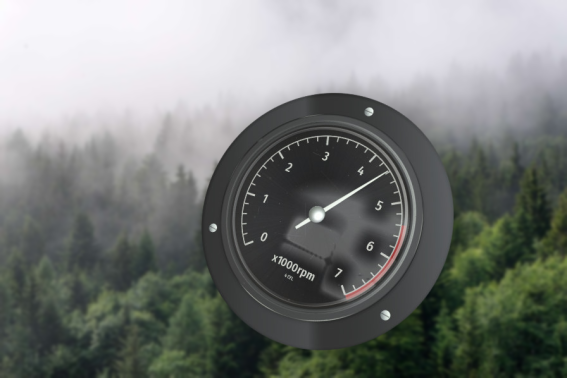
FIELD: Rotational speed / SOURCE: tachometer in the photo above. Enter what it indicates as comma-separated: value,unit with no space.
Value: 4400,rpm
